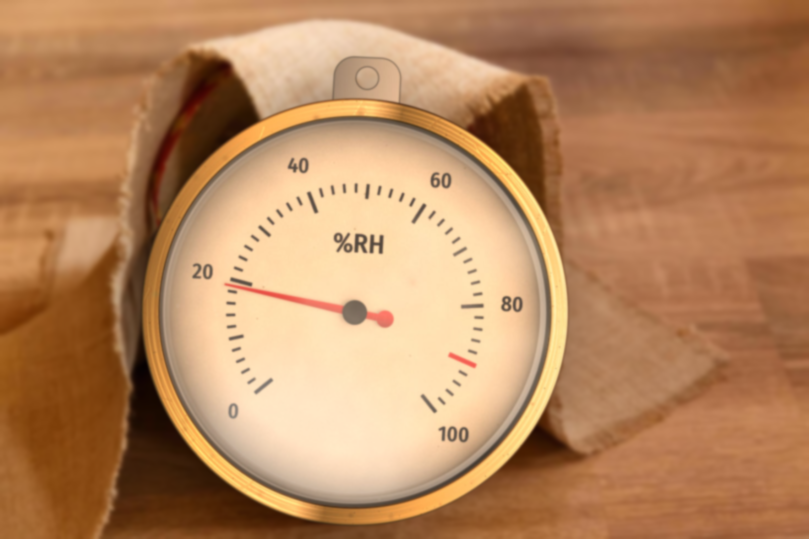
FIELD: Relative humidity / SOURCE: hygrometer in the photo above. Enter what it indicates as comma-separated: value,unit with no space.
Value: 19,%
